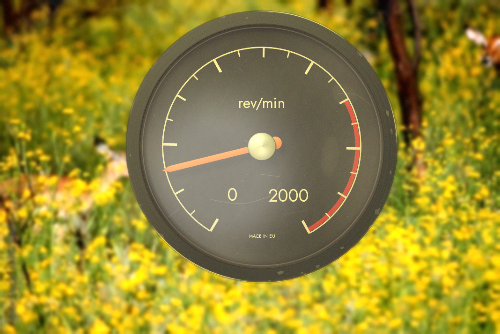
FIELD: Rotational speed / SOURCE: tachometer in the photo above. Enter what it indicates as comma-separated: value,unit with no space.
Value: 300,rpm
